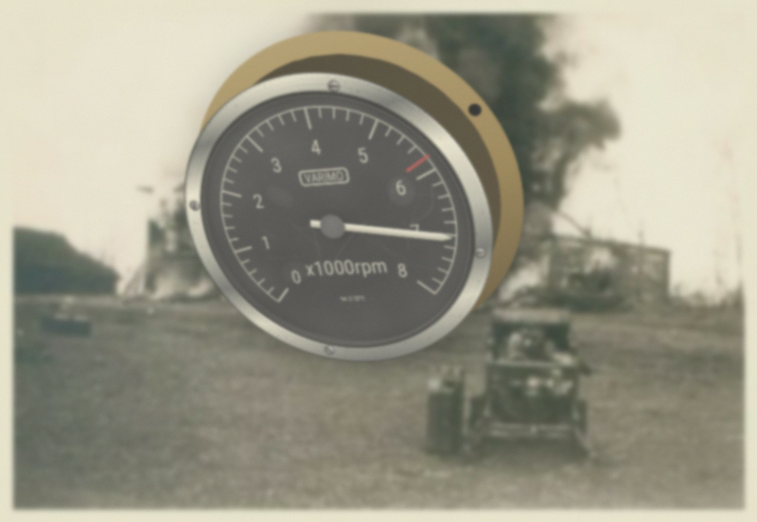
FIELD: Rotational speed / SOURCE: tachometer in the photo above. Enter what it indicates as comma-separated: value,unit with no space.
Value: 7000,rpm
